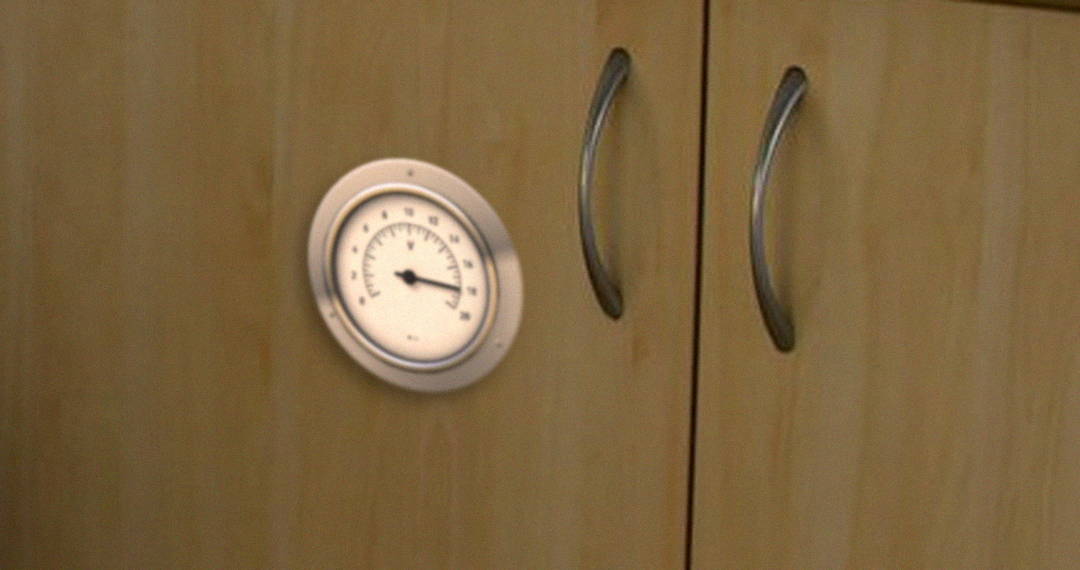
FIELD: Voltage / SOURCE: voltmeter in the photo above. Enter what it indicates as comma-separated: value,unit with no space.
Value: 18,V
